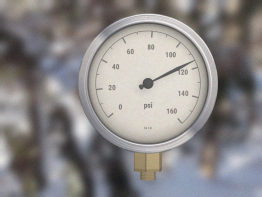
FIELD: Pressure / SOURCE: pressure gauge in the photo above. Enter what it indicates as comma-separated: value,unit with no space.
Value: 115,psi
